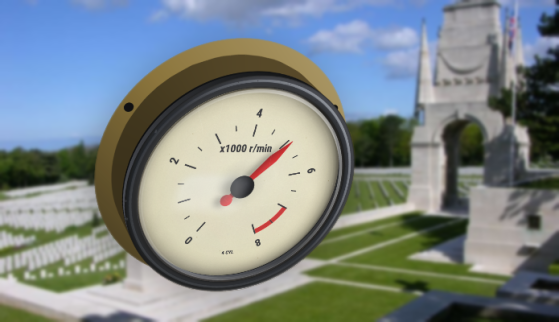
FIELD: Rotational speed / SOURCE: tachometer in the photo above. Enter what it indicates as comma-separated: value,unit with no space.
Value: 5000,rpm
